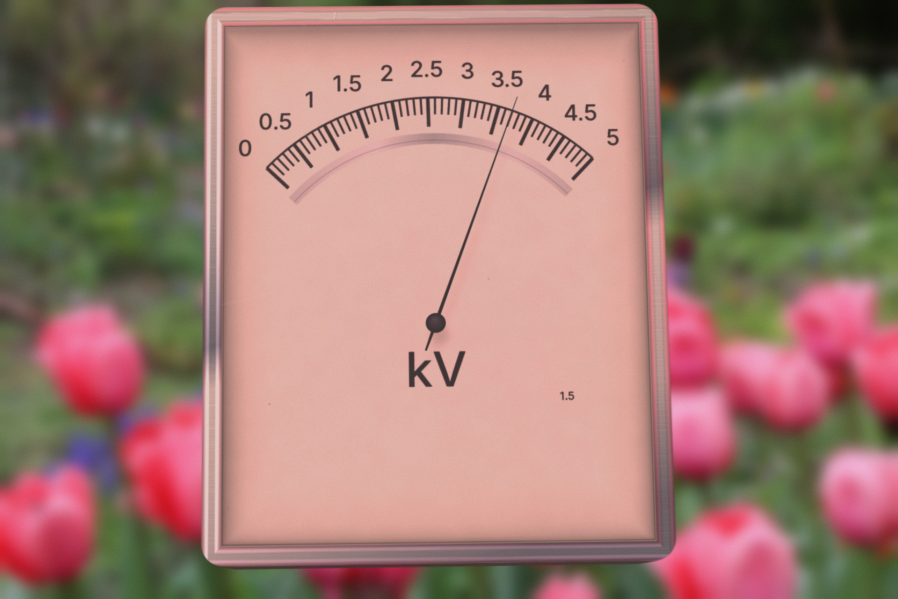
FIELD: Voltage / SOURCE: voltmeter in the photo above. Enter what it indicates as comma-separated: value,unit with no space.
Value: 3.7,kV
